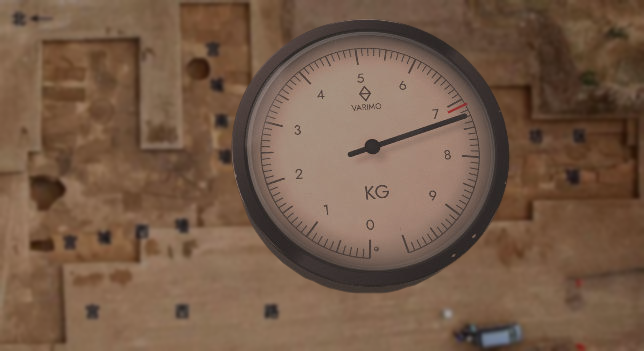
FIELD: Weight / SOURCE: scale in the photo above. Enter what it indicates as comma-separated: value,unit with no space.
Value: 7.3,kg
